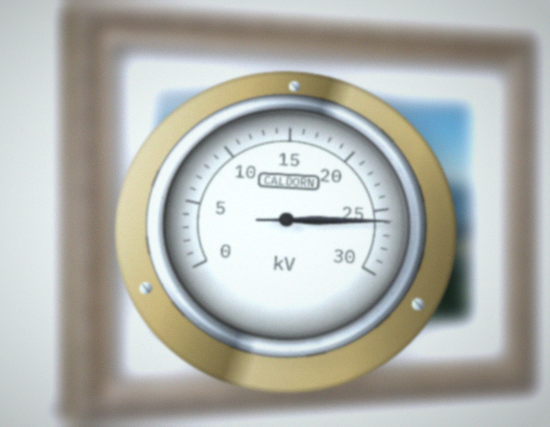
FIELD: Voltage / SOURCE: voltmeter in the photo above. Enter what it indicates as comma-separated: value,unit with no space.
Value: 26,kV
